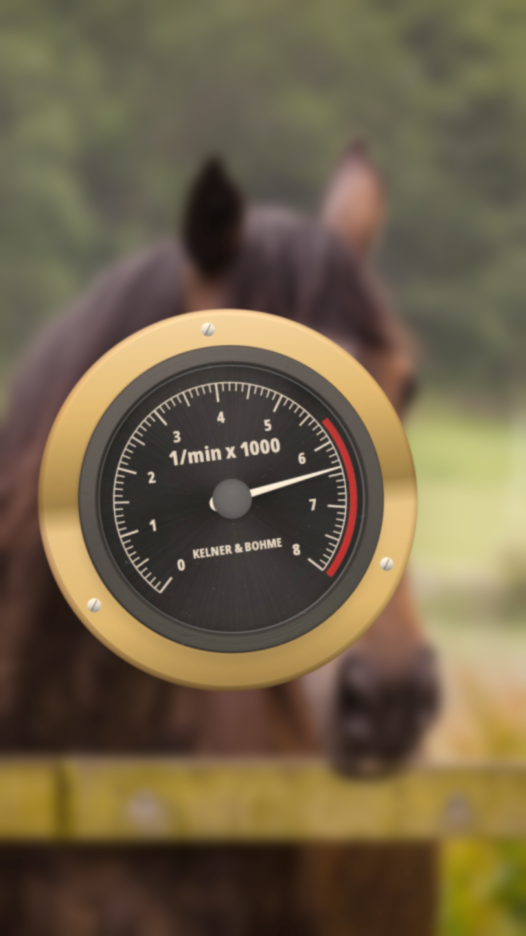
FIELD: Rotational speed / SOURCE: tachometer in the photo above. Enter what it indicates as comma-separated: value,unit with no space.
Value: 6400,rpm
